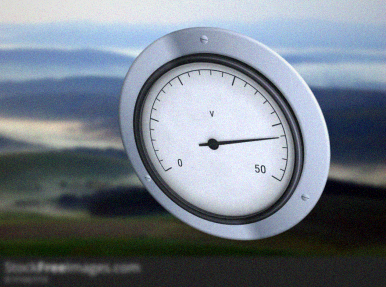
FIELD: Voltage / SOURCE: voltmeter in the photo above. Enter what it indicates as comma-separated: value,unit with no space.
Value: 42,V
